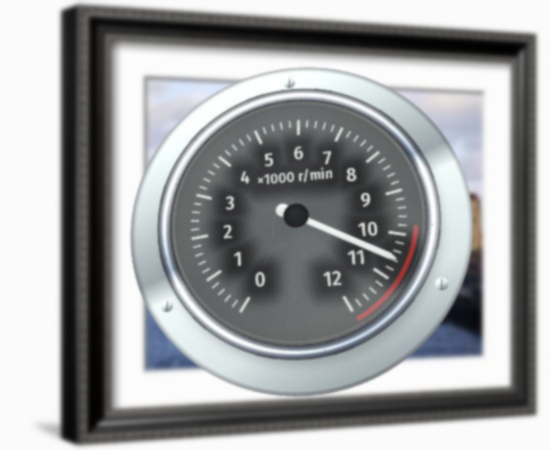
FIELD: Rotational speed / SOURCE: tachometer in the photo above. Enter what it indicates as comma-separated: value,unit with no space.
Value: 10600,rpm
